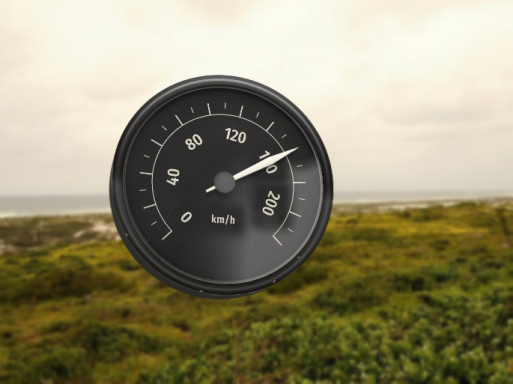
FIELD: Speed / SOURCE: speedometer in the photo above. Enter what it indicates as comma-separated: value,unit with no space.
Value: 160,km/h
